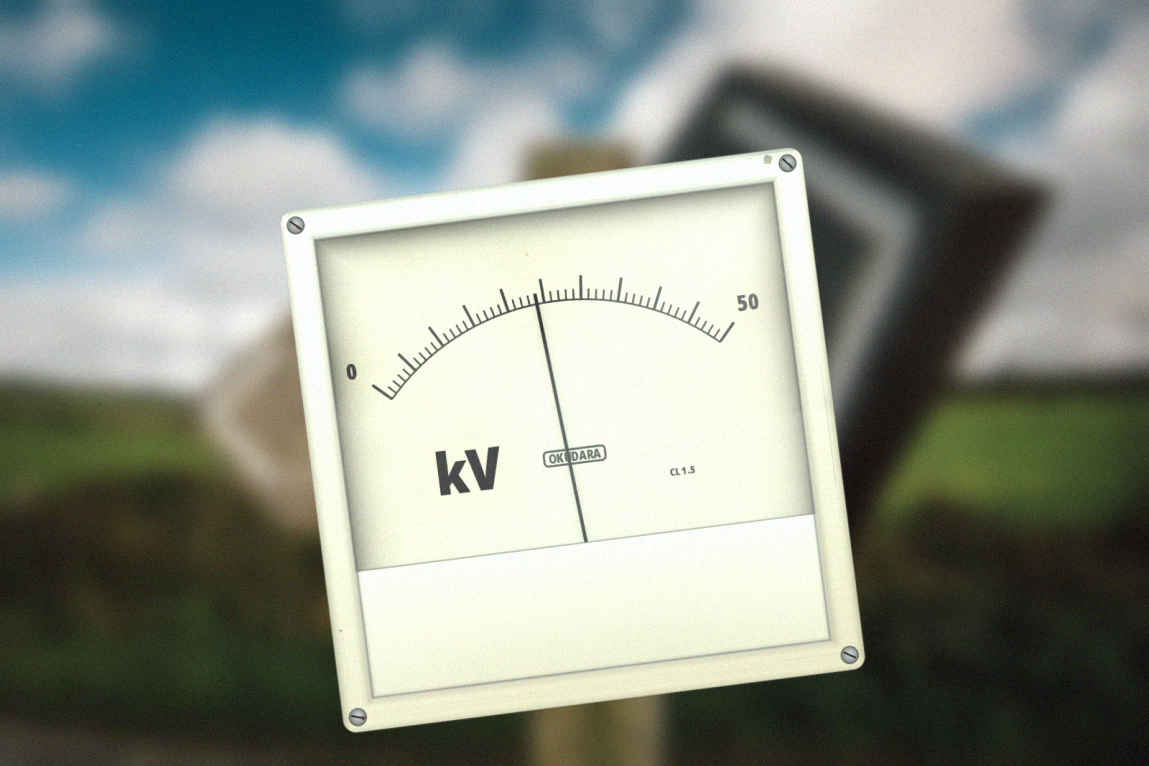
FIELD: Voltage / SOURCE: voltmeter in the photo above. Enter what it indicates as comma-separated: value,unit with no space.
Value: 24,kV
